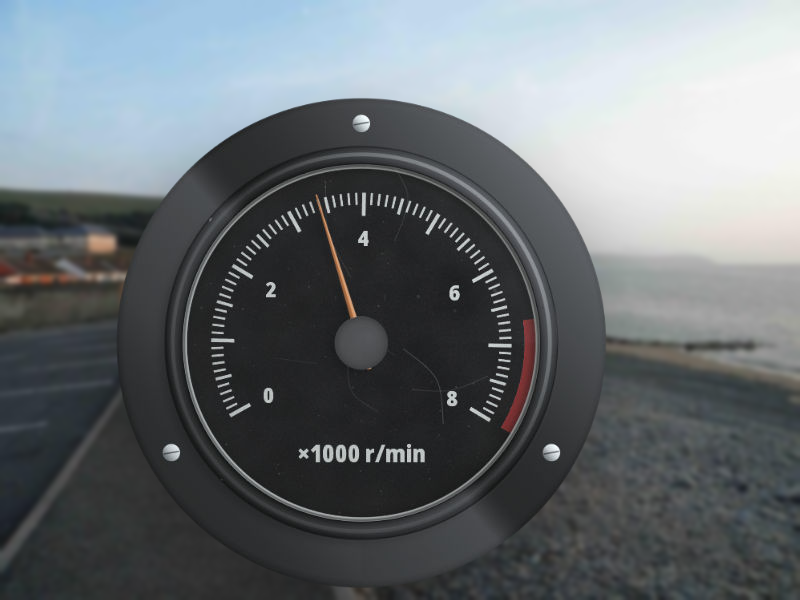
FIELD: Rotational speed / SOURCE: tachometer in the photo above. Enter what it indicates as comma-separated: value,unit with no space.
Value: 3400,rpm
